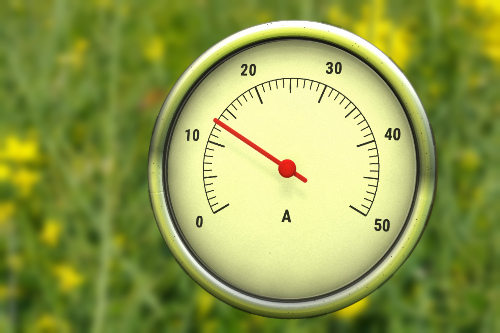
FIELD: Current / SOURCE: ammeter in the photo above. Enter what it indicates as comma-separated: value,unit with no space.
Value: 13,A
